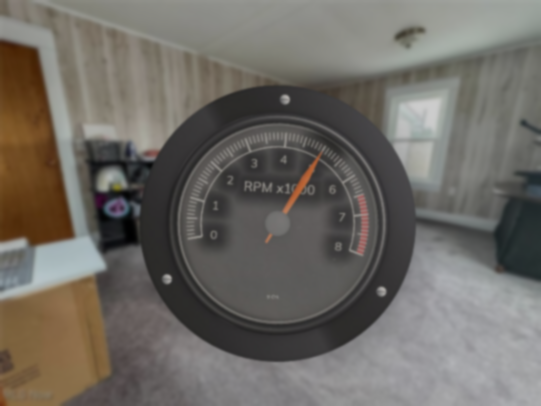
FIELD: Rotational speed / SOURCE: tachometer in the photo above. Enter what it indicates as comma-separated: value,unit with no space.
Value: 5000,rpm
